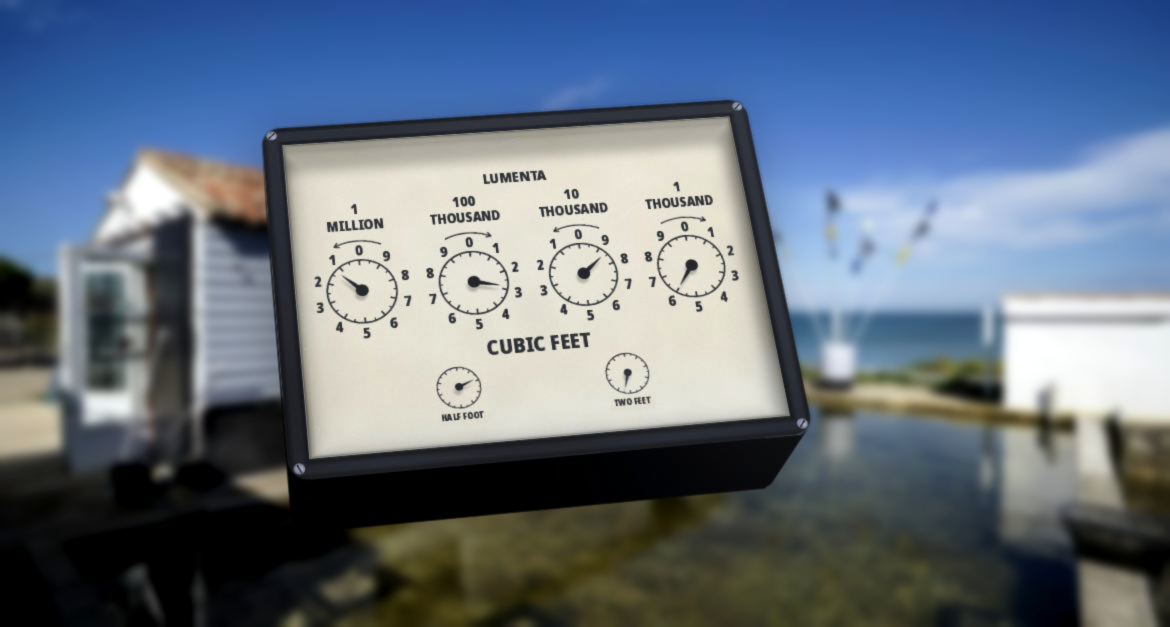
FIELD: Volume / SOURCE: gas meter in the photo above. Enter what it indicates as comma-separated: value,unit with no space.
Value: 128600,ft³
